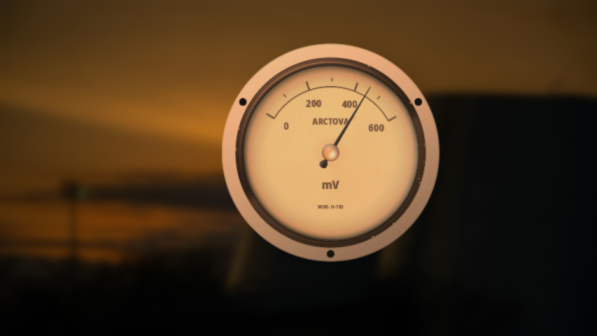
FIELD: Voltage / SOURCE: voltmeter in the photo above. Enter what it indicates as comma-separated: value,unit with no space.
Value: 450,mV
